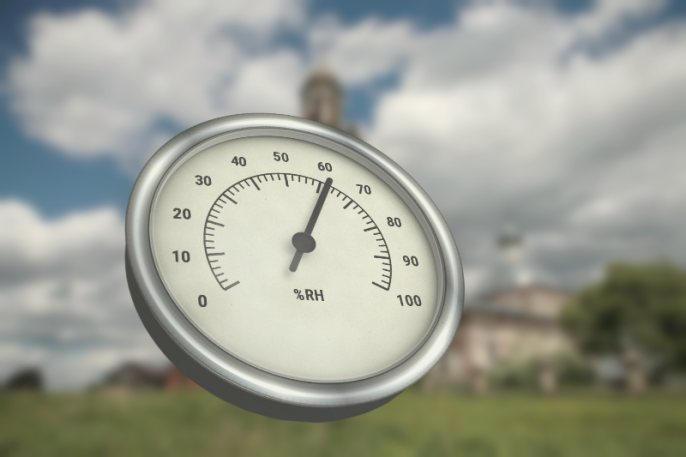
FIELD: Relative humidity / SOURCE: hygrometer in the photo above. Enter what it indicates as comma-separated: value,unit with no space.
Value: 62,%
